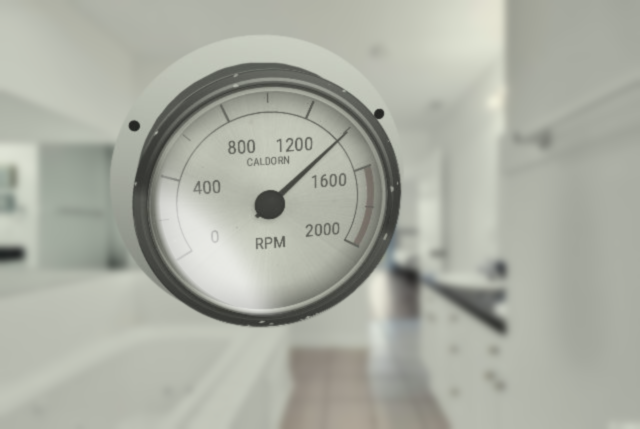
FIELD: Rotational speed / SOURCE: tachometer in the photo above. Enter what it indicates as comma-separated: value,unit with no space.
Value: 1400,rpm
